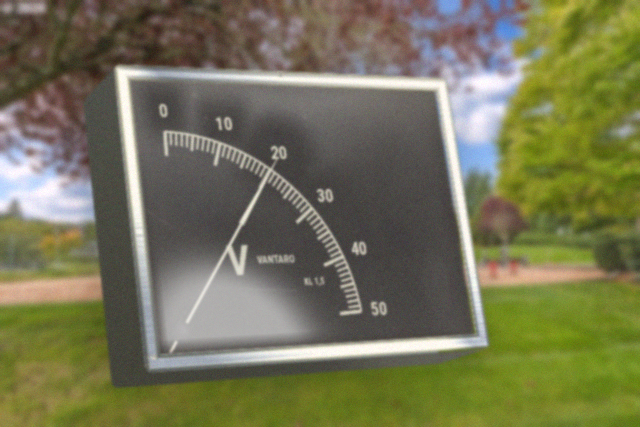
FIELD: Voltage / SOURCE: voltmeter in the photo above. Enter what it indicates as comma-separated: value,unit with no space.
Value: 20,V
